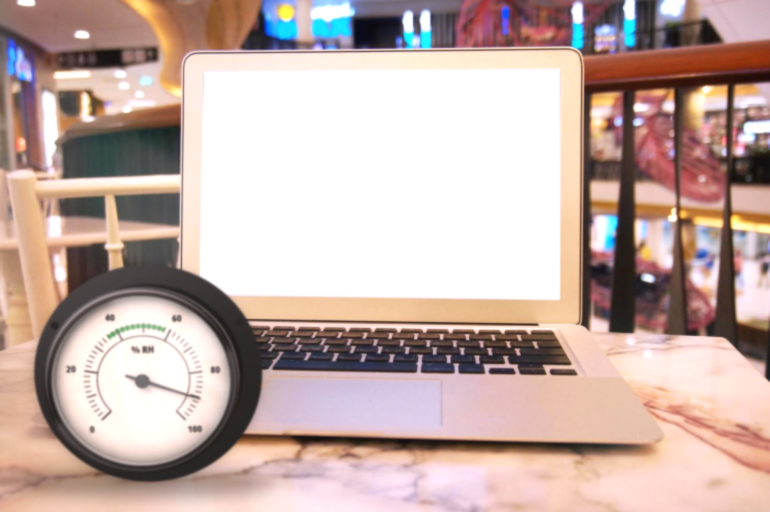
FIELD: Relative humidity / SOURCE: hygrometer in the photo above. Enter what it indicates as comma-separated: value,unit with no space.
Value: 90,%
